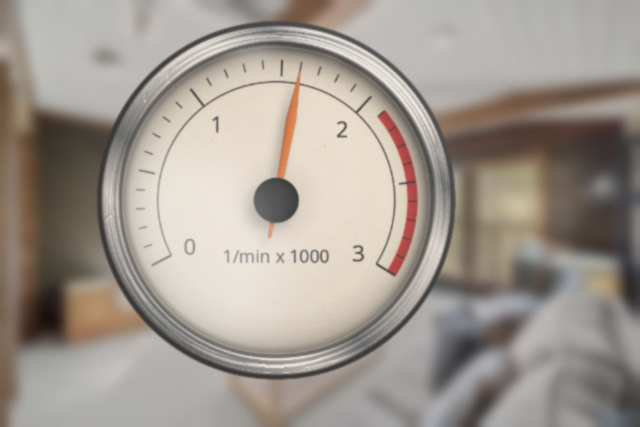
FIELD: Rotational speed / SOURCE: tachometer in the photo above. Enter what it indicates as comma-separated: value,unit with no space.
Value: 1600,rpm
